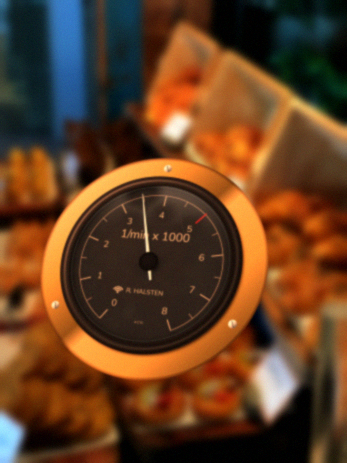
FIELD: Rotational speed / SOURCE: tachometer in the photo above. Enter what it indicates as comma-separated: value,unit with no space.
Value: 3500,rpm
